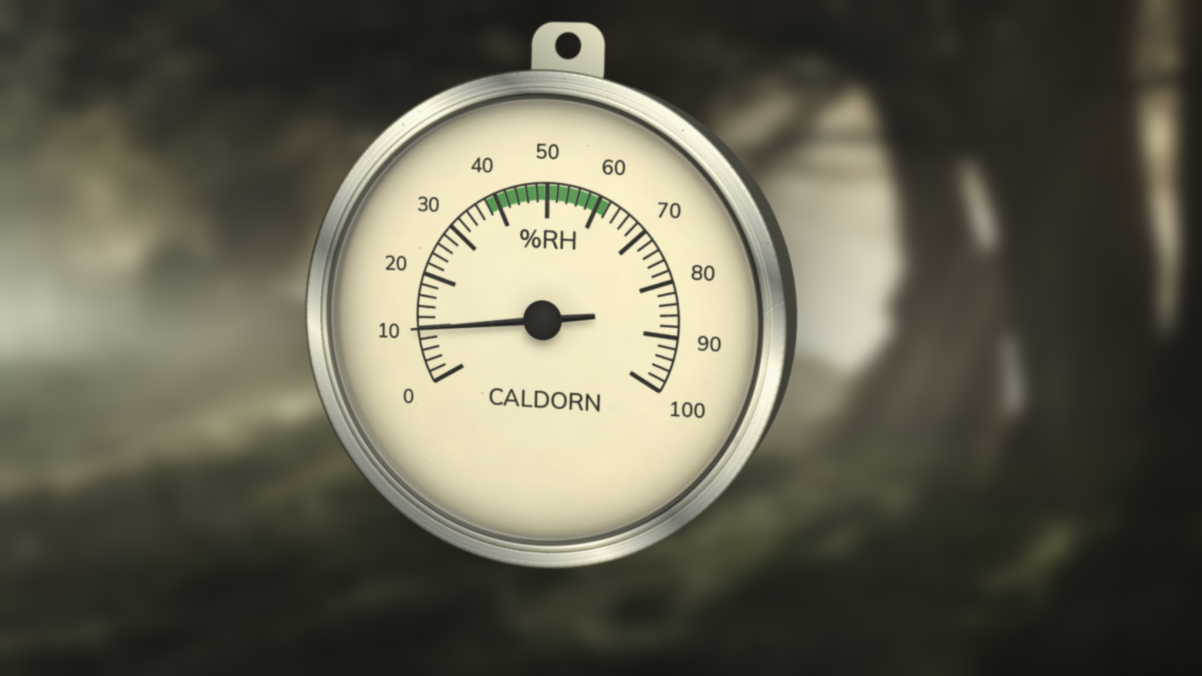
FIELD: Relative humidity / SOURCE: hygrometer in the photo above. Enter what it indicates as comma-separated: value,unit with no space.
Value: 10,%
